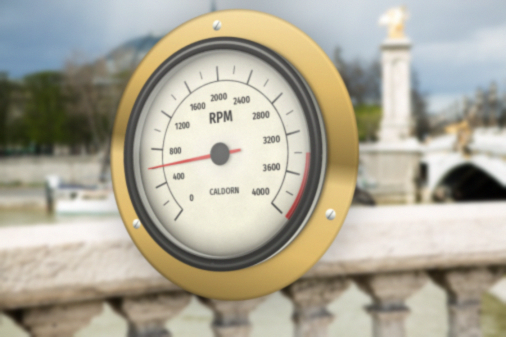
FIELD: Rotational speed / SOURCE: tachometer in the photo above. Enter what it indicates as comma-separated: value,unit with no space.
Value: 600,rpm
